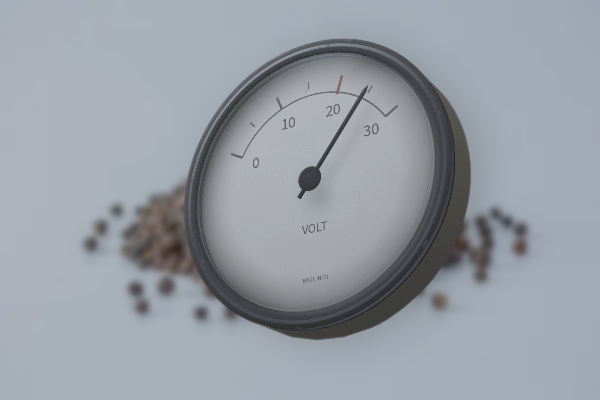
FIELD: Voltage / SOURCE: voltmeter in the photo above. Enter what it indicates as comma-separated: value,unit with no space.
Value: 25,V
